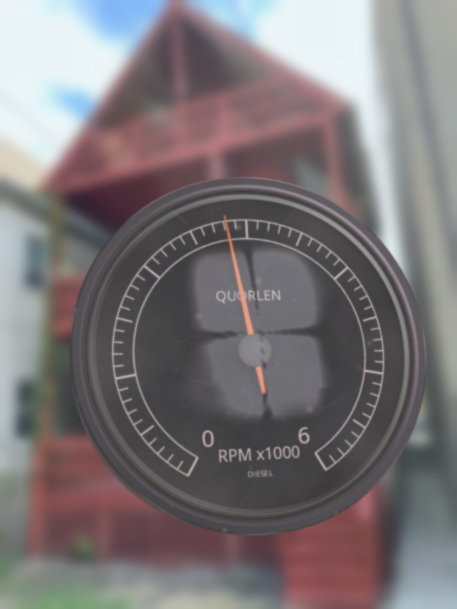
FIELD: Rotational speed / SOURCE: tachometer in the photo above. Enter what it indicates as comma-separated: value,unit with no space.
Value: 2800,rpm
